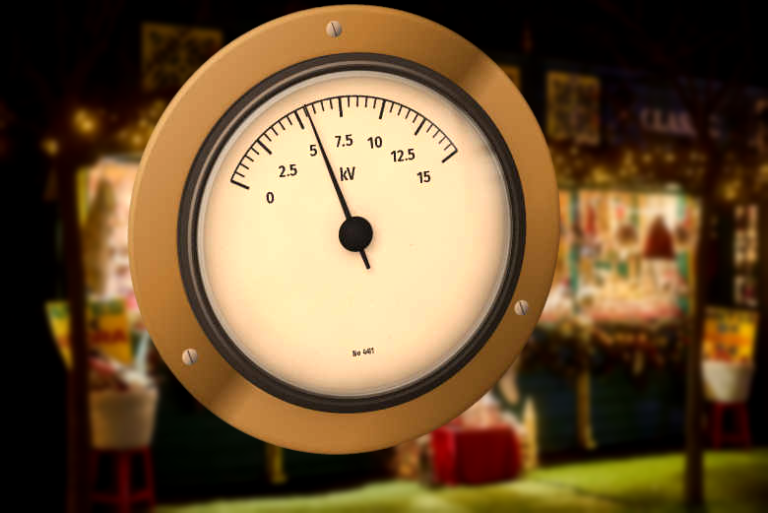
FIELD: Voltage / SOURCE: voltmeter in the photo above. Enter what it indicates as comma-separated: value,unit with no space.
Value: 5.5,kV
